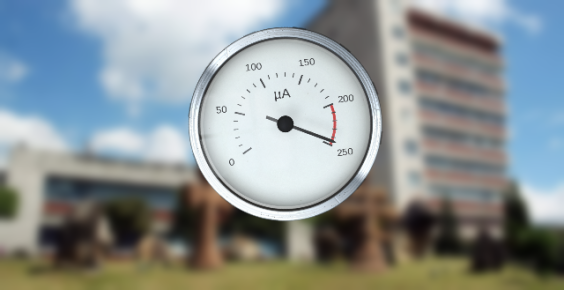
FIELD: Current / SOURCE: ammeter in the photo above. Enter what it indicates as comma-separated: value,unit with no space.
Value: 245,µA
